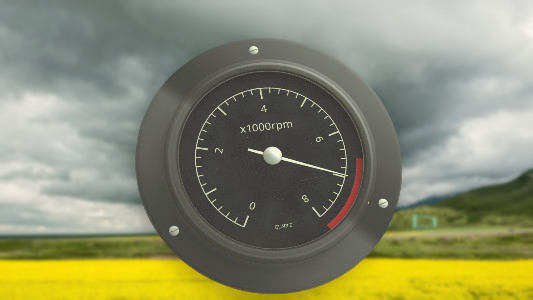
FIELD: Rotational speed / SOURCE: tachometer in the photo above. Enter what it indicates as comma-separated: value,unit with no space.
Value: 7000,rpm
